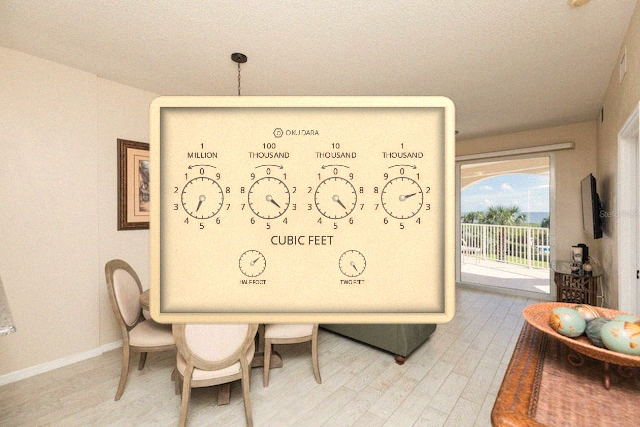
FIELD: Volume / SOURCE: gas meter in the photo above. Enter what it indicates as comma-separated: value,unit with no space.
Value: 436200,ft³
